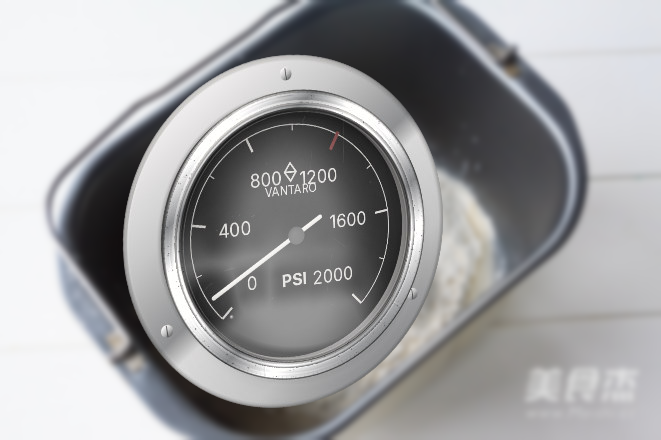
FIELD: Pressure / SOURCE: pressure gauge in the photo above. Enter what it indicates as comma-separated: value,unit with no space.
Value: 100,psi
